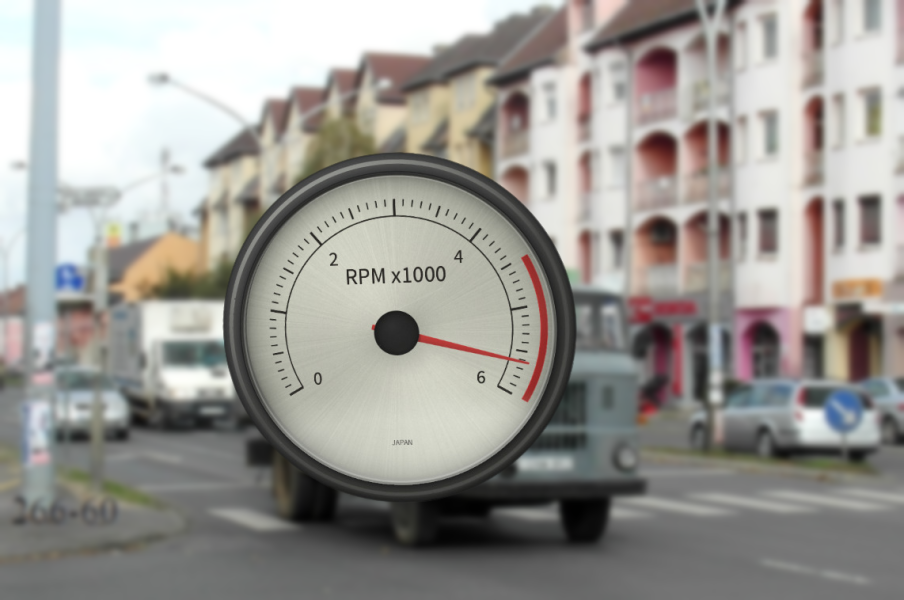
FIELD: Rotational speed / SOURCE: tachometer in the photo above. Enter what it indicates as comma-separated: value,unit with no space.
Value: 5600,rpm
